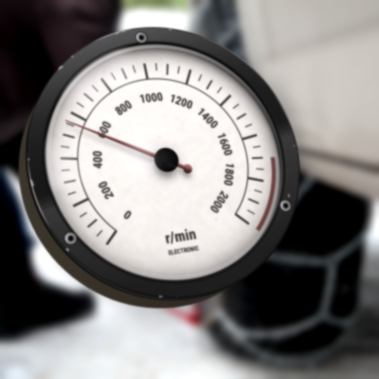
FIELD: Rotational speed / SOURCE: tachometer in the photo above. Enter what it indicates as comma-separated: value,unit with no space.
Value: 550,rpm
